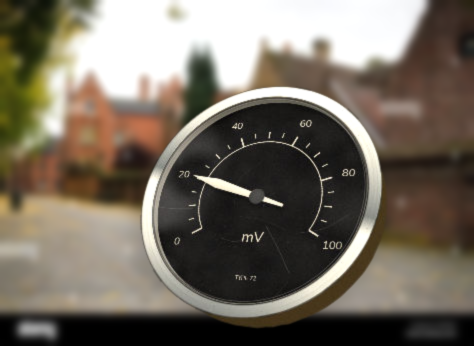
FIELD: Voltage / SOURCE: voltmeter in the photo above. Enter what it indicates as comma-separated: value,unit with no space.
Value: 20,mV
